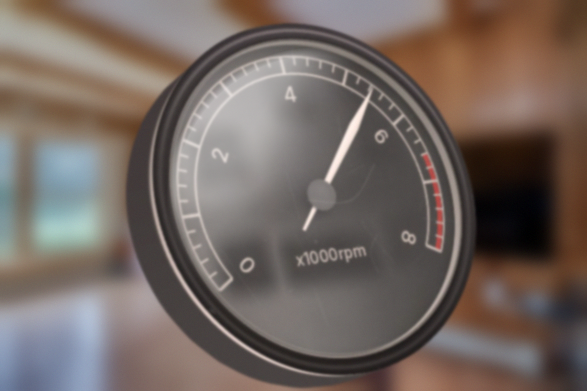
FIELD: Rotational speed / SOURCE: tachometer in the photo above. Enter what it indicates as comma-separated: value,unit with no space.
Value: 5400,rpm
